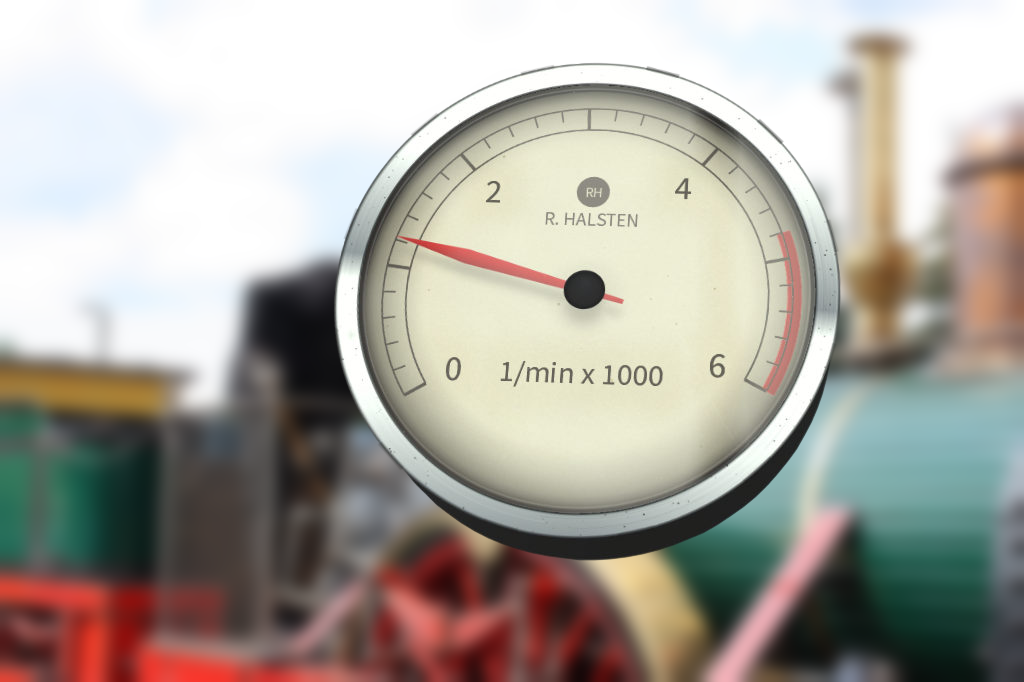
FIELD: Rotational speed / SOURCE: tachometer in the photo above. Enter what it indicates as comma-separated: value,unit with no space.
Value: 1200,rpm
